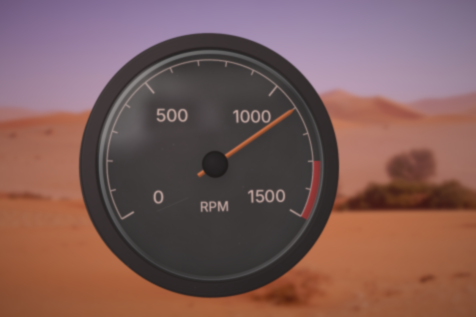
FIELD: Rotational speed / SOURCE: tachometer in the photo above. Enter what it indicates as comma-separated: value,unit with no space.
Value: 1100,rpm
